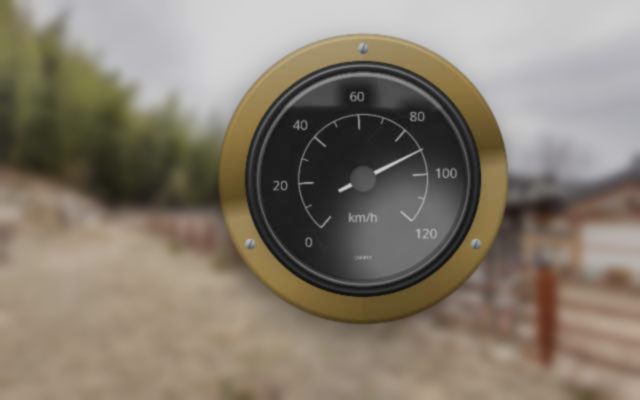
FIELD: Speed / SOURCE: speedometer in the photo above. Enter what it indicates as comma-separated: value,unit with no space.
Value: 90,km/h
